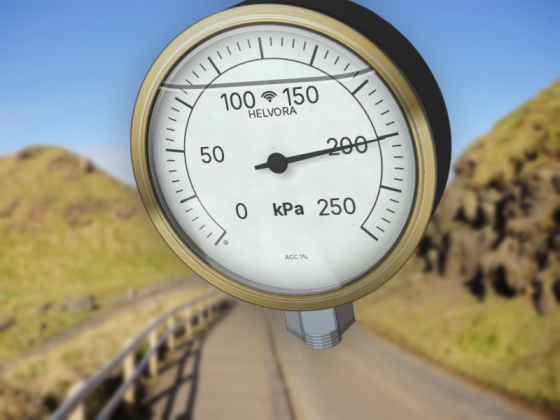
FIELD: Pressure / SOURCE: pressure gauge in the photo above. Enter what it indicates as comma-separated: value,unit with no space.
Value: 200,kPa
